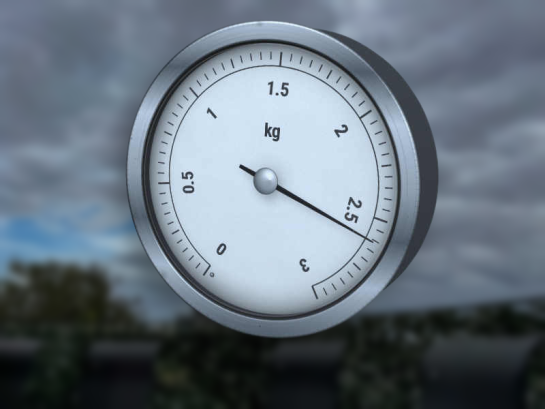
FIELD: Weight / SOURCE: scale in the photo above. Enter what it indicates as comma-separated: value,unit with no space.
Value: 2.6,kg
